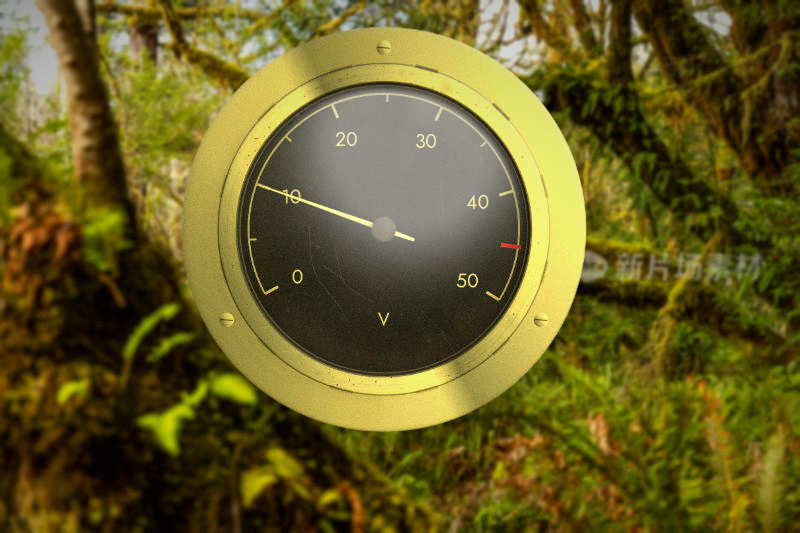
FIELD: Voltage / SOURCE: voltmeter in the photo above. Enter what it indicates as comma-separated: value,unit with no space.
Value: 10,V
